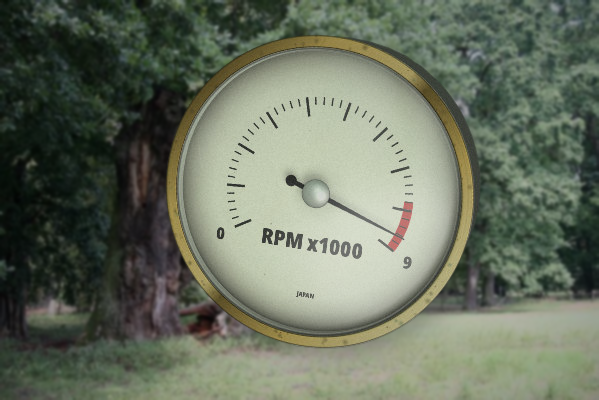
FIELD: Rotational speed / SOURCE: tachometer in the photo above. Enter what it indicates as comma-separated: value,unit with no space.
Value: 8600,rpm
